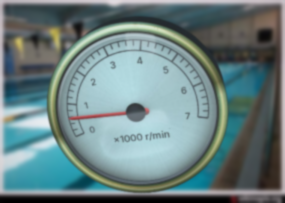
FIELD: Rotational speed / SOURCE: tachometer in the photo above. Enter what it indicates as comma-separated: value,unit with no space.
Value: 600,rpm
